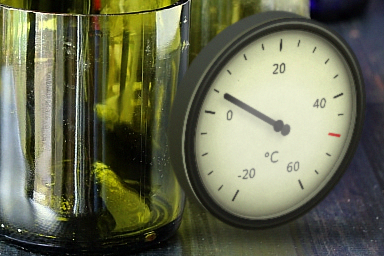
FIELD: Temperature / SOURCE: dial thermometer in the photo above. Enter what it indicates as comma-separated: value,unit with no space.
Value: 4,°C
